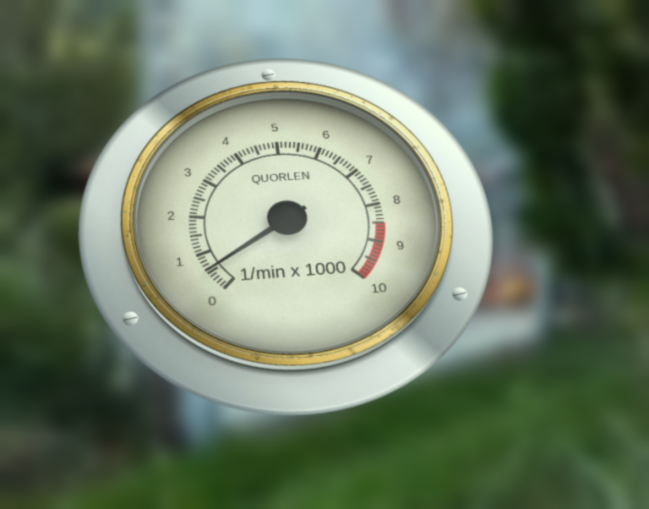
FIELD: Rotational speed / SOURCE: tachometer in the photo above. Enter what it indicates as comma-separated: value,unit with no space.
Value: 500,rpm
